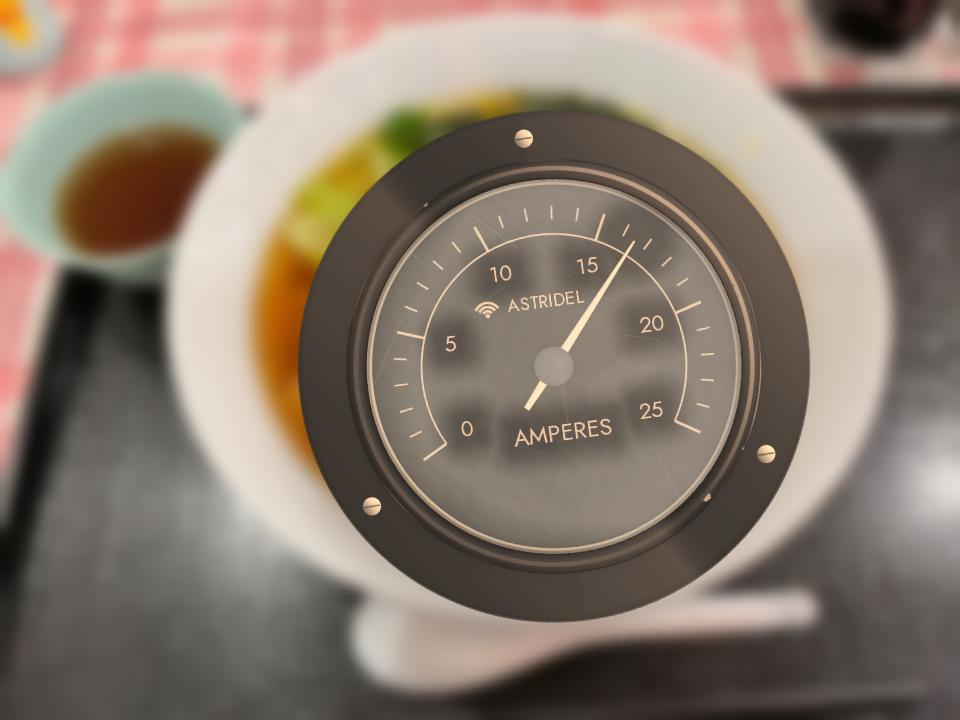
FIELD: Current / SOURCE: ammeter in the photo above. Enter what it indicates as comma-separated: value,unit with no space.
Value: 16.5,A
